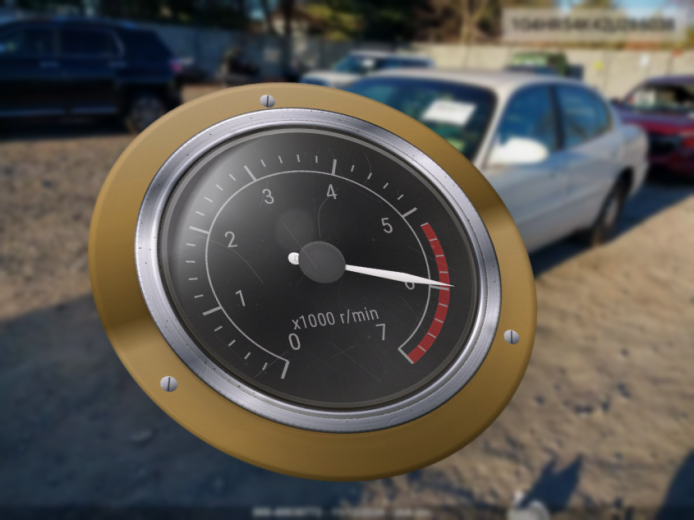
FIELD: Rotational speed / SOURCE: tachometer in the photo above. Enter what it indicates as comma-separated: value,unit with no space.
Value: 6000,rpm
